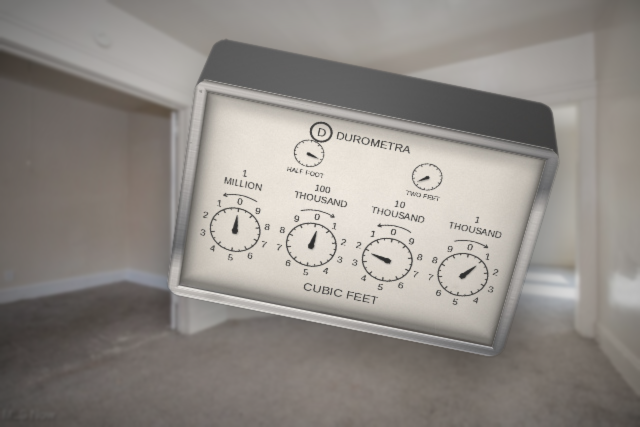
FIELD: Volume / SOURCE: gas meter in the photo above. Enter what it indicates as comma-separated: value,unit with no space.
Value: 2100,ft³
